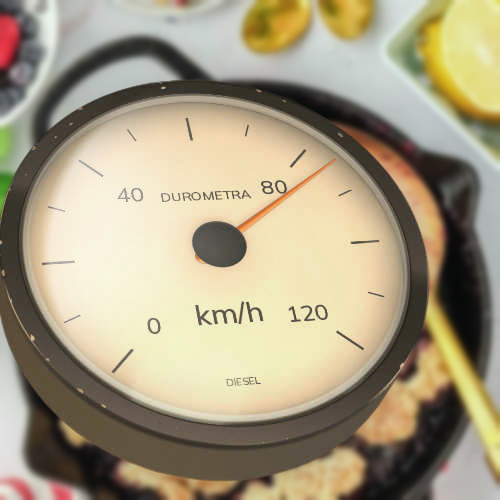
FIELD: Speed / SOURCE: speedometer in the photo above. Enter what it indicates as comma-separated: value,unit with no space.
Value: 85,km/h
